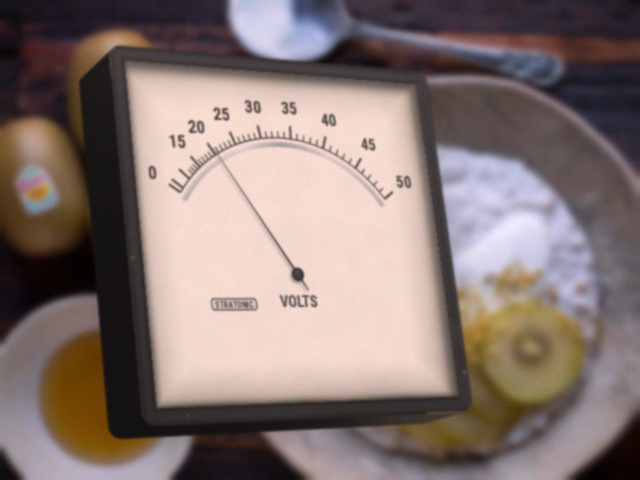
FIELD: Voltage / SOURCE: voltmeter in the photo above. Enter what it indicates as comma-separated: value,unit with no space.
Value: 20,V
